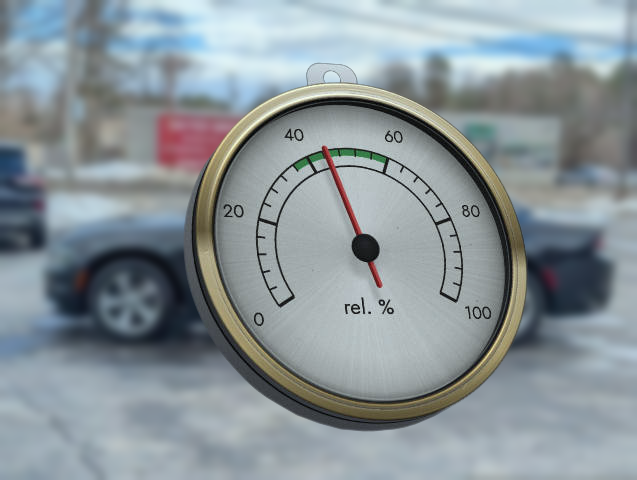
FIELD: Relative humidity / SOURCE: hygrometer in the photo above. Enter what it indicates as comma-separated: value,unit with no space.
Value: 44,%
